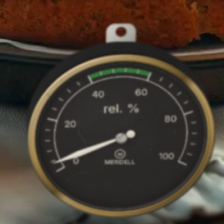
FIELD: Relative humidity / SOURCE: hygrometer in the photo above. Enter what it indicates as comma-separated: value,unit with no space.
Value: 4,%
